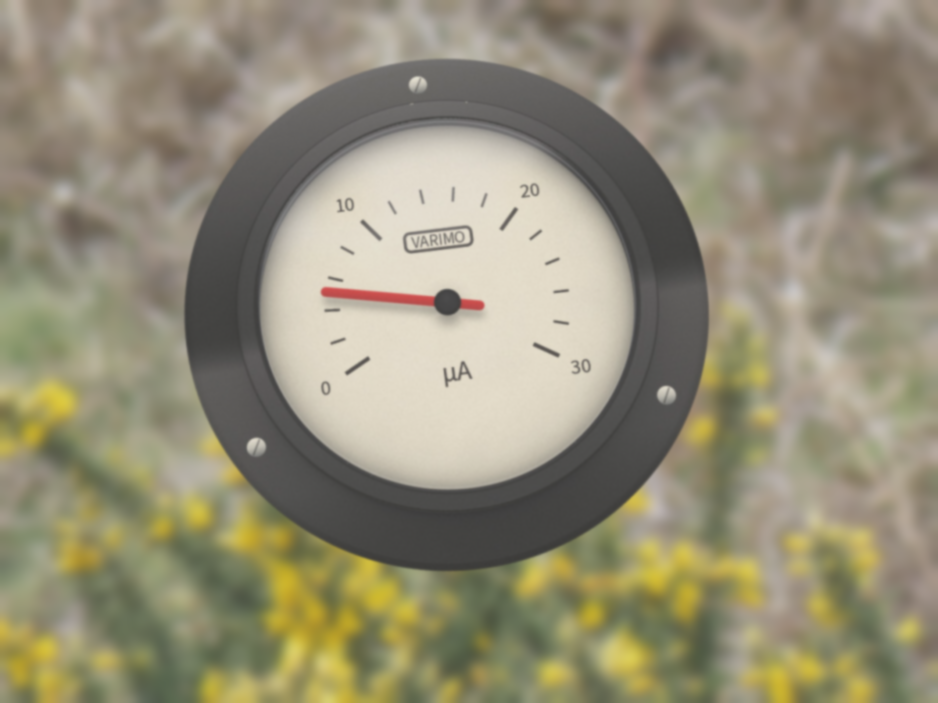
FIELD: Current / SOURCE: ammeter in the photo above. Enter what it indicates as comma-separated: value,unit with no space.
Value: 5,µA
